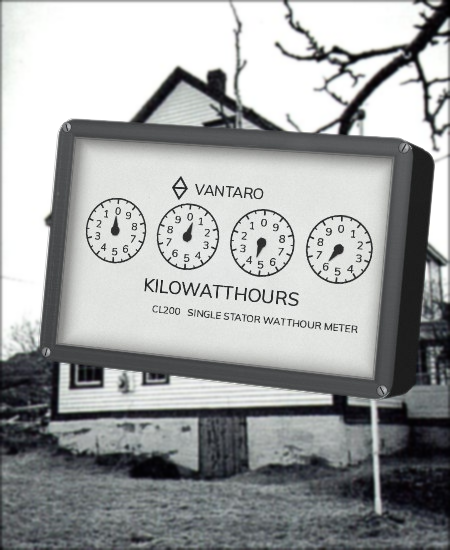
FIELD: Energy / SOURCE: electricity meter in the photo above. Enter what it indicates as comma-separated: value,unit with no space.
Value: 46,kWh
